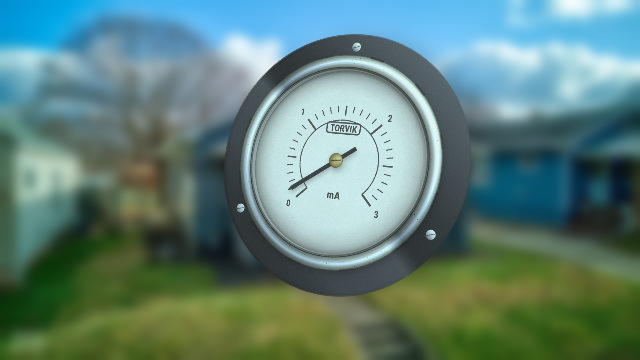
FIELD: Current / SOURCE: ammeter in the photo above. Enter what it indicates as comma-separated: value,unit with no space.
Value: 0.1,mA
